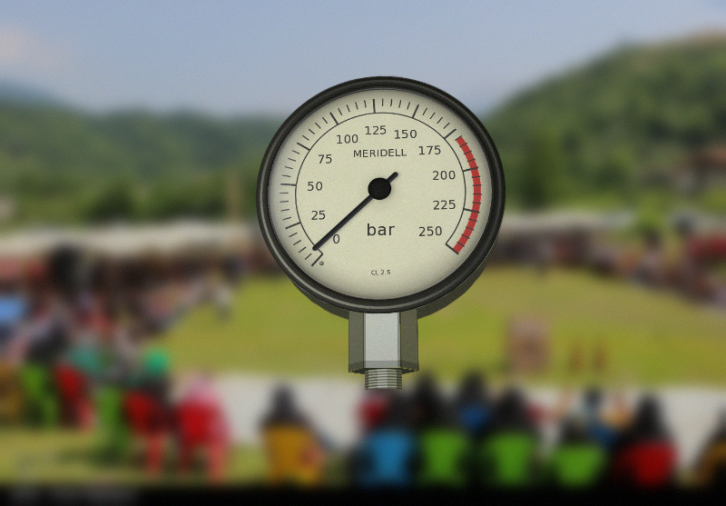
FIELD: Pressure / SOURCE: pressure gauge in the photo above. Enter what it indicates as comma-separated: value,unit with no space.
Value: 5,bar
